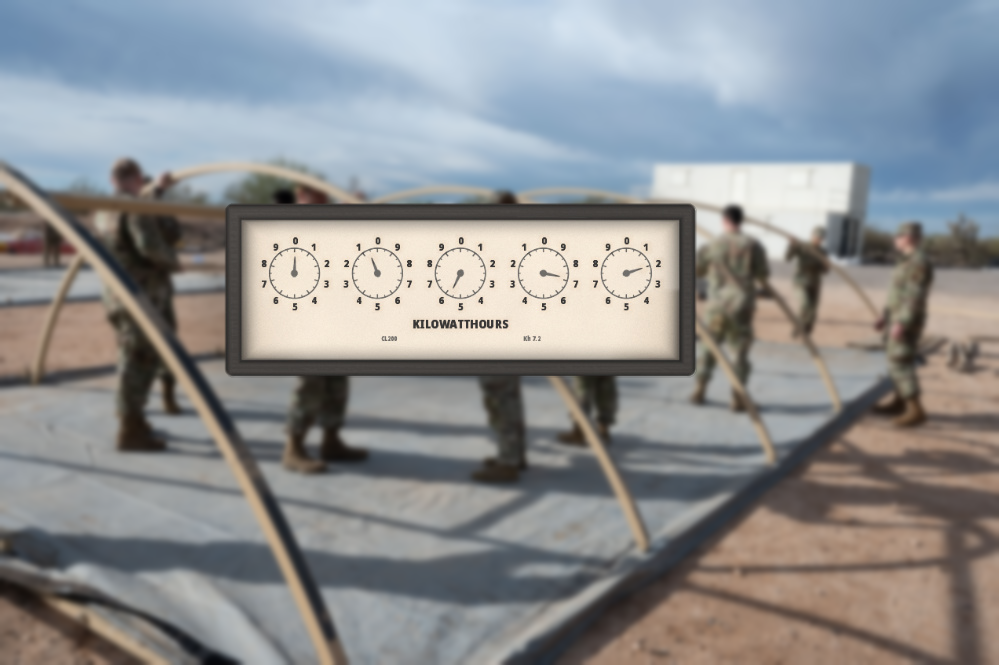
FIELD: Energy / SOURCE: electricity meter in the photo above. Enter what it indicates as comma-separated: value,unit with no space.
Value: 572,kWh
